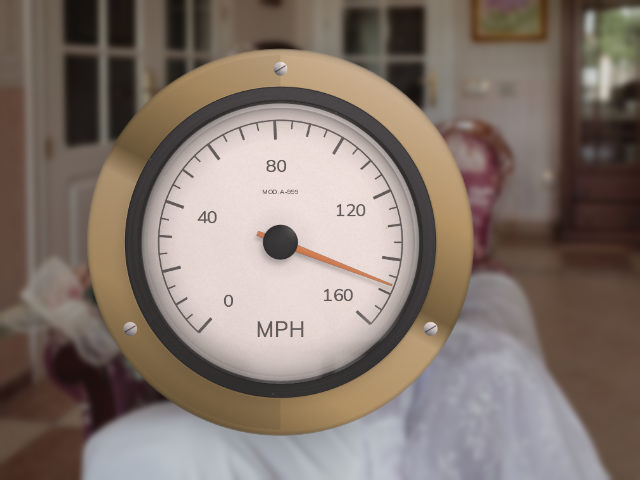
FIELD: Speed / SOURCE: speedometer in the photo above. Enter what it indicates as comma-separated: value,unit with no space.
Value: 147.5,mph
